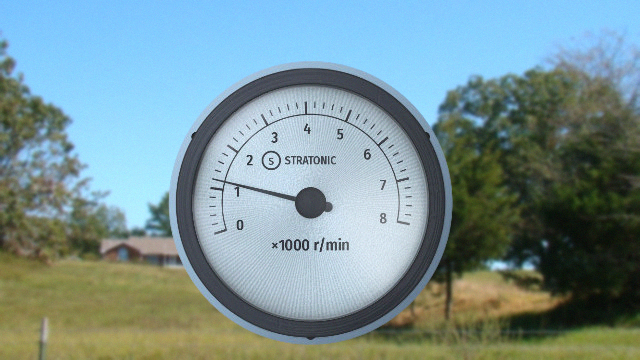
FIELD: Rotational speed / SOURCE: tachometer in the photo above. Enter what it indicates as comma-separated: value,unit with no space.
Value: 1200,rpm
